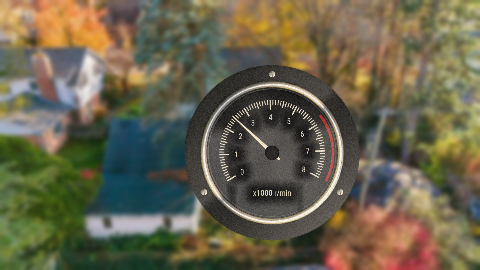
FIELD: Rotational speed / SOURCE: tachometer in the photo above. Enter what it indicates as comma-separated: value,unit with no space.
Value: 2500,rpm
